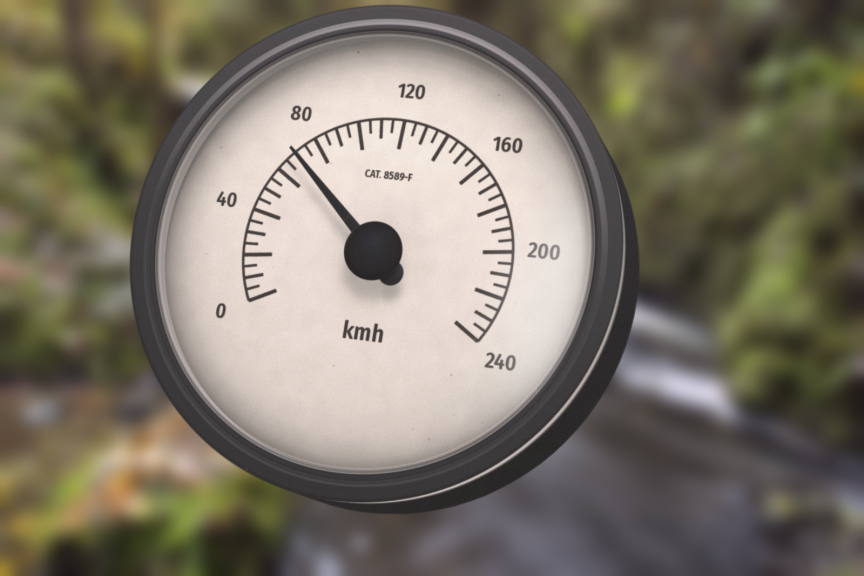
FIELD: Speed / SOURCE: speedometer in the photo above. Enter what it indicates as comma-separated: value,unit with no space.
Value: 70,km/h
